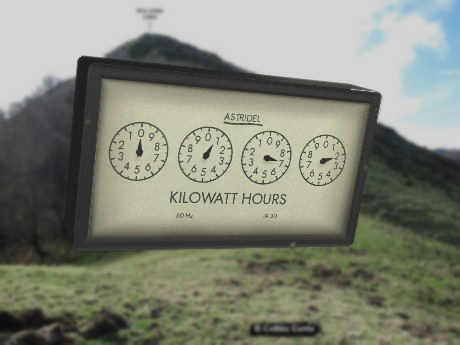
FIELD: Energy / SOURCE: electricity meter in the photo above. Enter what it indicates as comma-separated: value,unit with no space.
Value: 72,kWh
